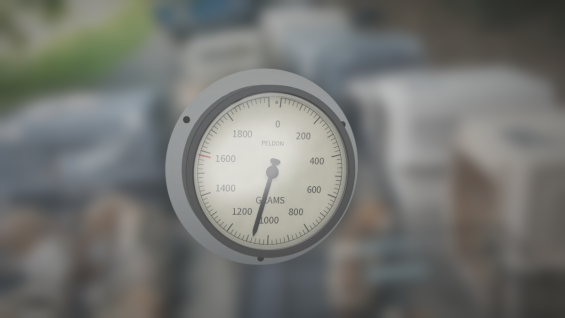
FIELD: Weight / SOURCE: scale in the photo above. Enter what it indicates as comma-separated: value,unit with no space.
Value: 1080,g
